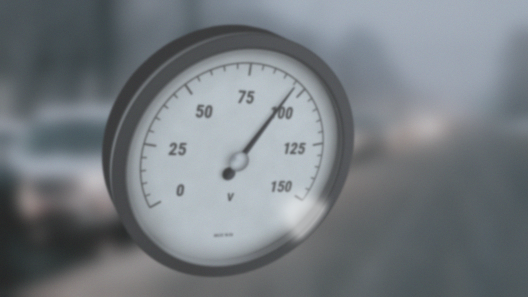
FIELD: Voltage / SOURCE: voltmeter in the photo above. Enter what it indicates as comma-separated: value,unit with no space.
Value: 95,V
